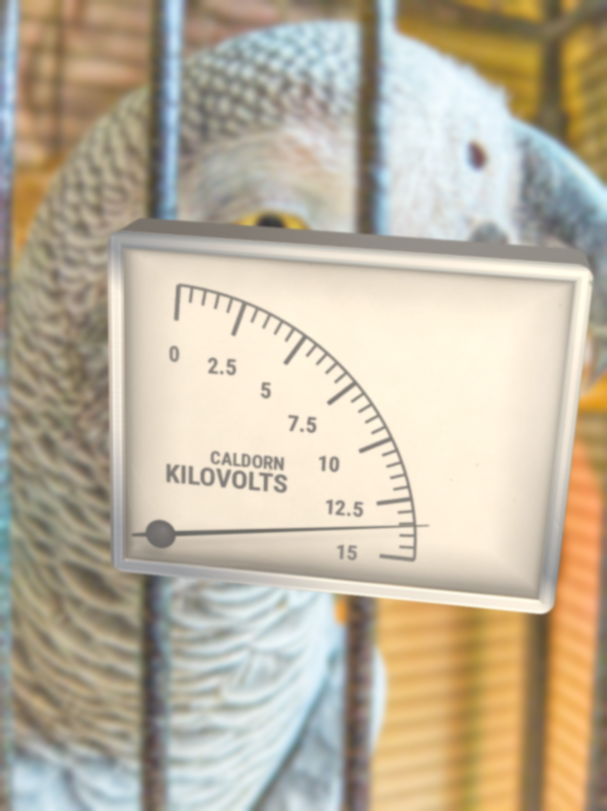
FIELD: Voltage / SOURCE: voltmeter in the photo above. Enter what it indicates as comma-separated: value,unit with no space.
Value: 13.5,kV
